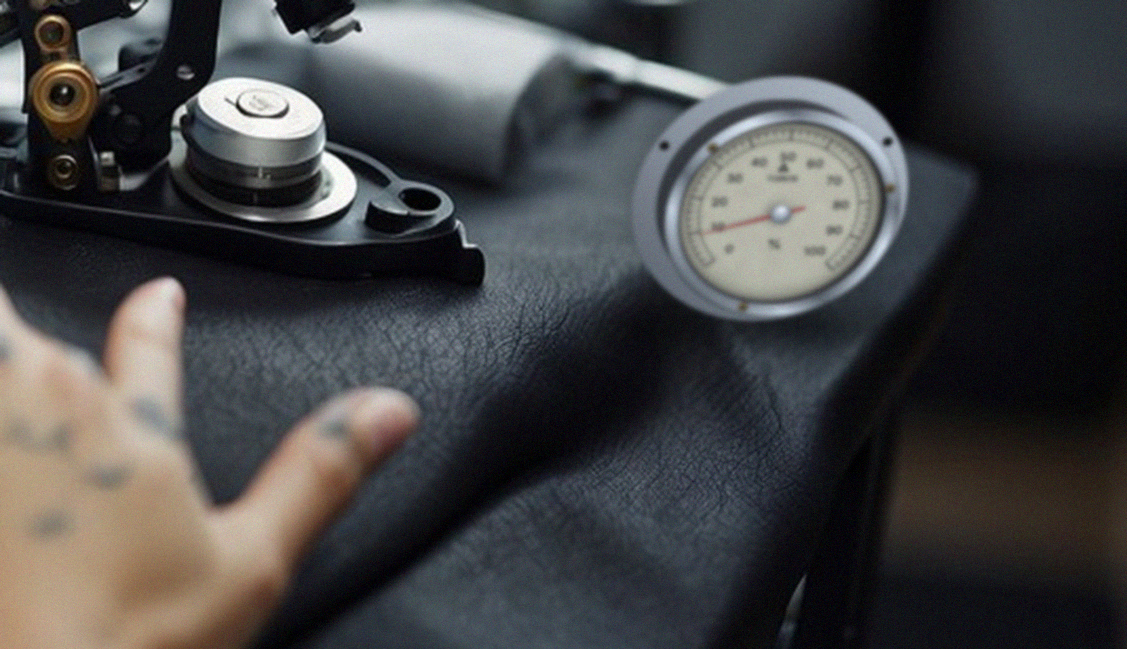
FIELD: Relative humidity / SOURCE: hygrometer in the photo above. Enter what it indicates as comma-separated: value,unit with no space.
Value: 10,%
